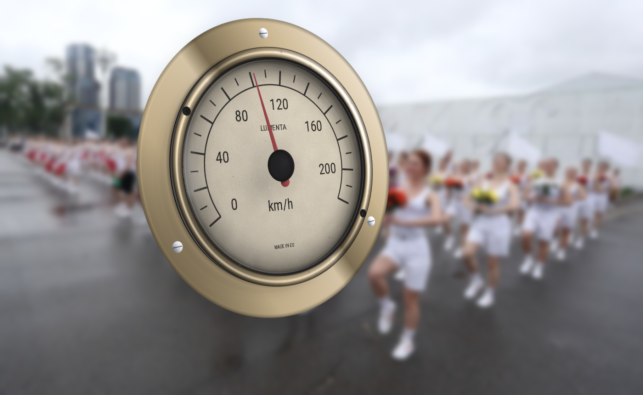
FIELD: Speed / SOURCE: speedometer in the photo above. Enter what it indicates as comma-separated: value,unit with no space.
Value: 100,km/h
